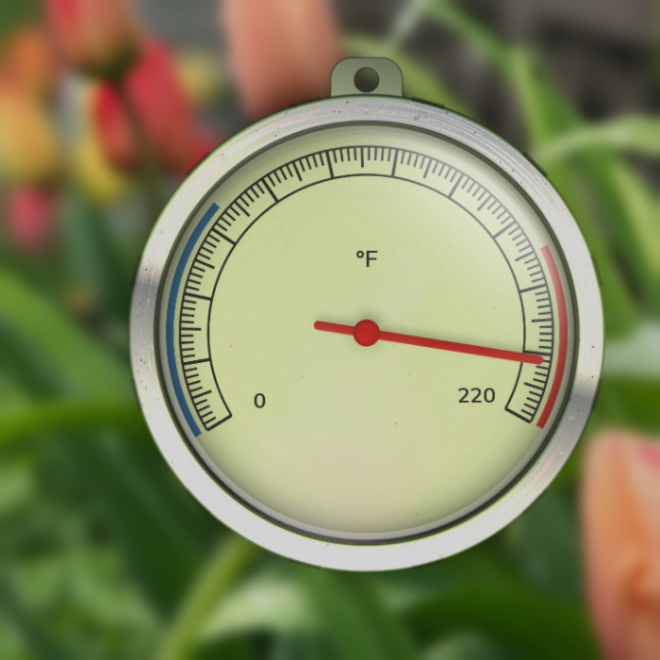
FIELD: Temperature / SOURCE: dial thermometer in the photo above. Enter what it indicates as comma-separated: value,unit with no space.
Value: 202,°F
